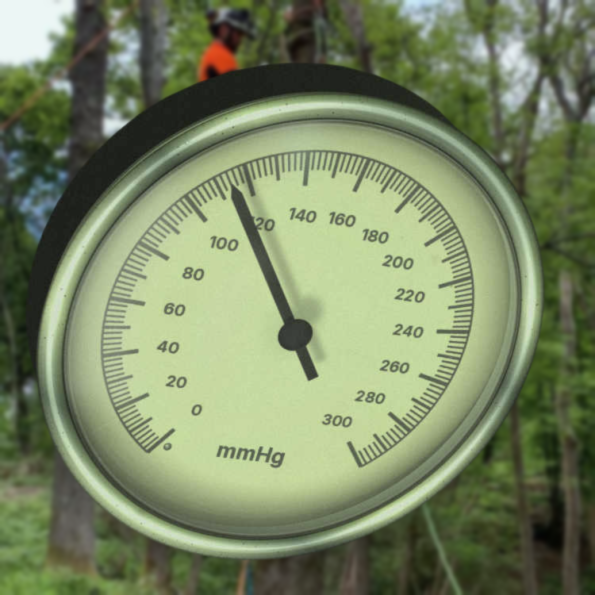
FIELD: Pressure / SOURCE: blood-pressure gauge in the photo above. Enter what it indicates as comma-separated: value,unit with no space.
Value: 114,mmHg
